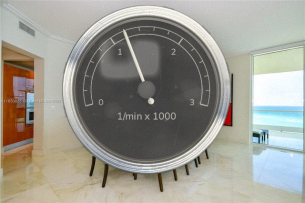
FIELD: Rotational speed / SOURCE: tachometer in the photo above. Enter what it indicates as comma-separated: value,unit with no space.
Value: 1200,rpm
